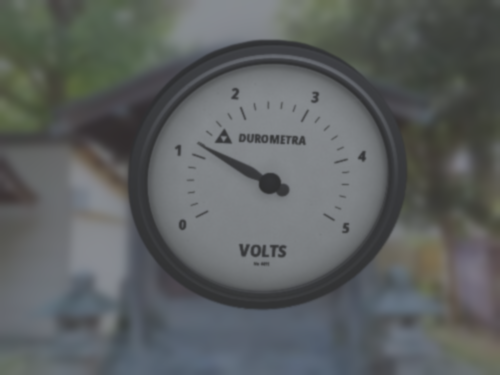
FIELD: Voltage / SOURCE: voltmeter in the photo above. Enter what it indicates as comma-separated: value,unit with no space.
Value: 1.2,V
